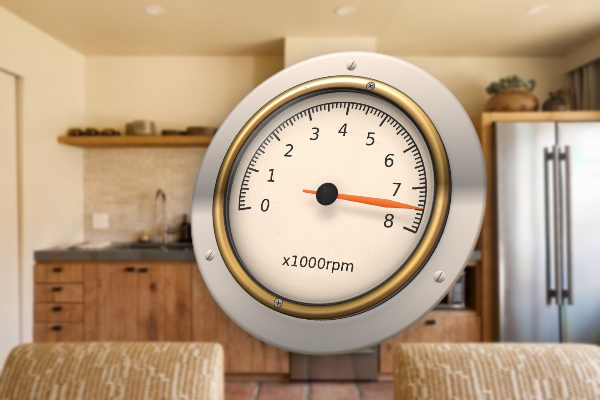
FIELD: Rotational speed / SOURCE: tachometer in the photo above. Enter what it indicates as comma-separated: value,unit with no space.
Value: 7500,rpm
